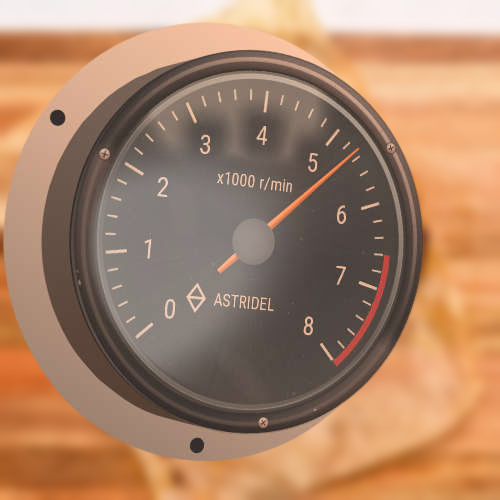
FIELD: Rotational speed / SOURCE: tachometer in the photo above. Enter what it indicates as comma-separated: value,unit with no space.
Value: 5300,rpm
